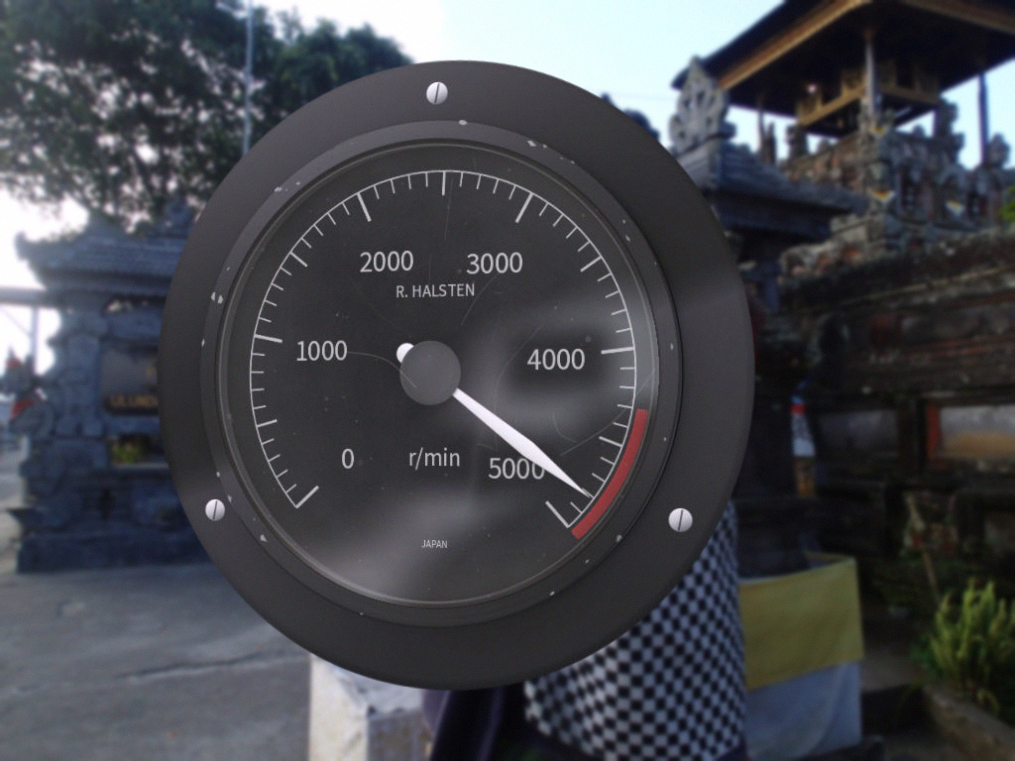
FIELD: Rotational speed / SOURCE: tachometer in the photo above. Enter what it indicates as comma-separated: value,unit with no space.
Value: 4800,rpm
